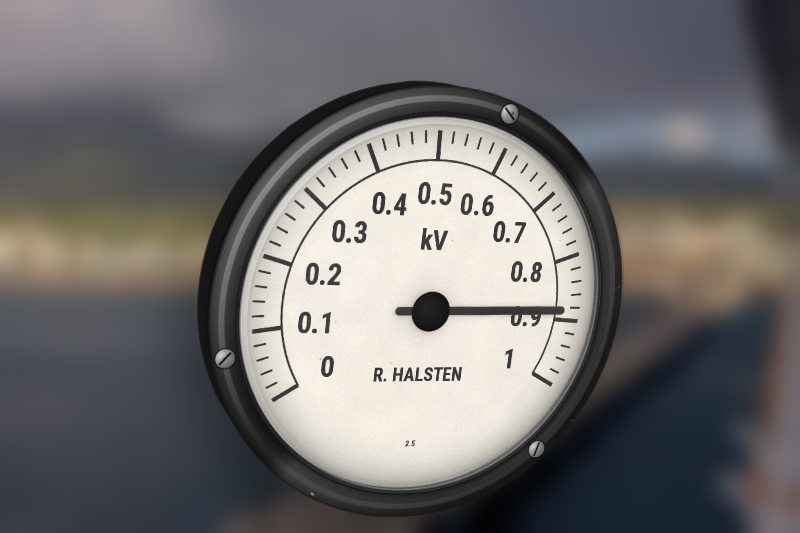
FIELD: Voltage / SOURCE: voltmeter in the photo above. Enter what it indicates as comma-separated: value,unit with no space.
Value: 0.88,kV
